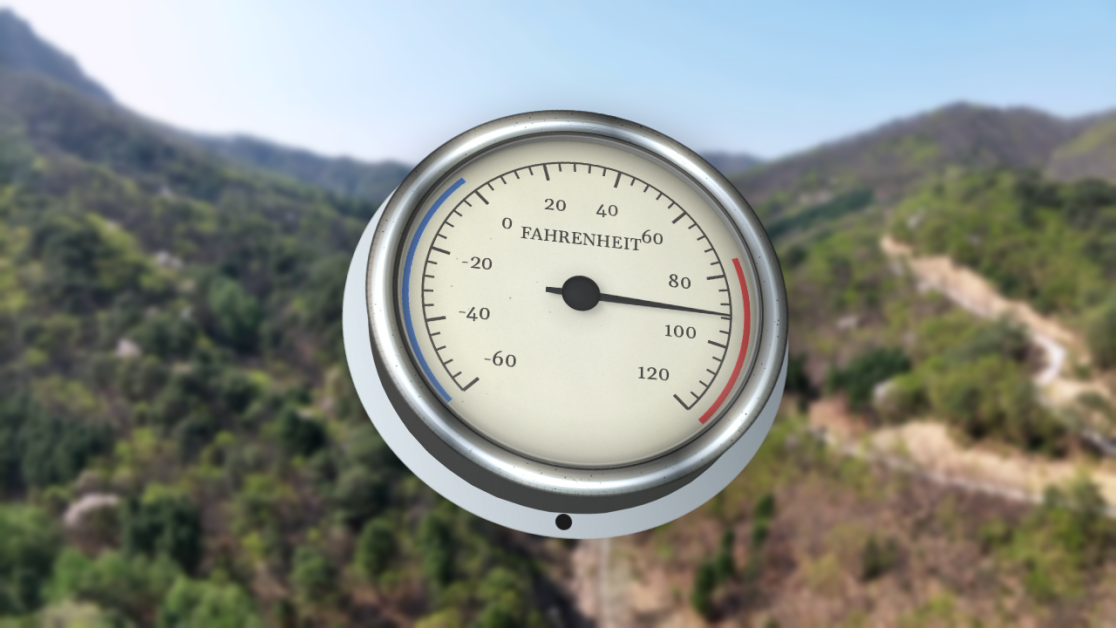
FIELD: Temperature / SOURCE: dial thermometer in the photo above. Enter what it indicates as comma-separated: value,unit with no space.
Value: 92,°F
